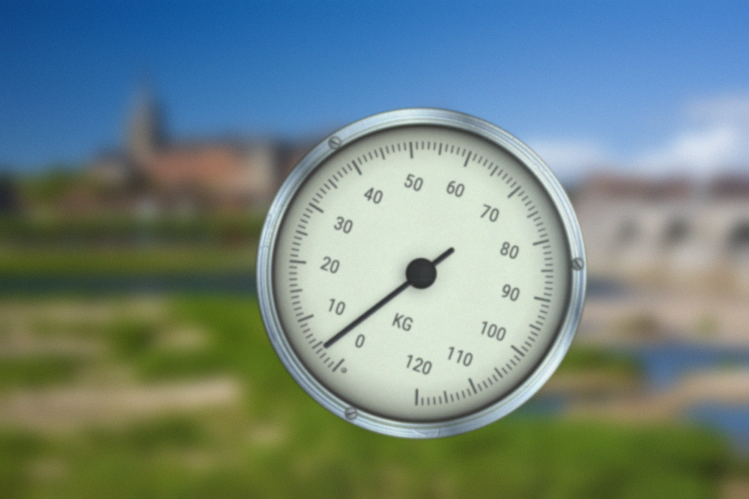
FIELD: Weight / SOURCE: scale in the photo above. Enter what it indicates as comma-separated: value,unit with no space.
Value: 4,kg
